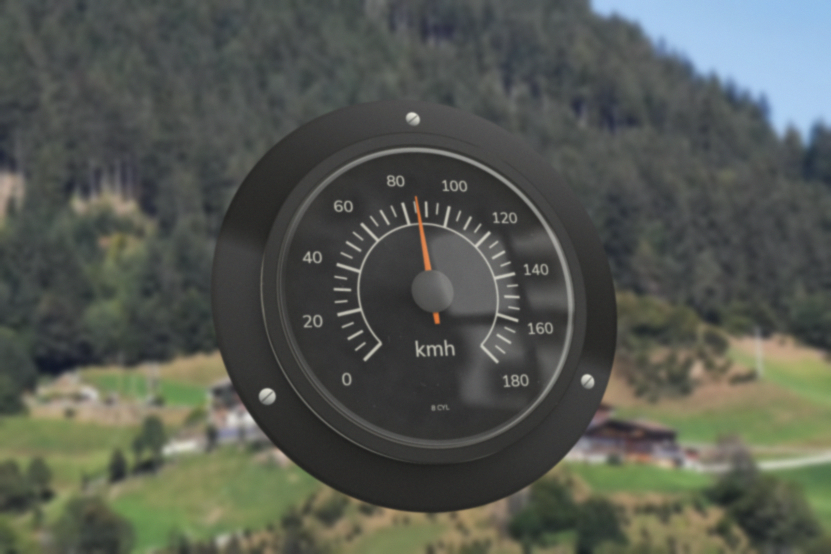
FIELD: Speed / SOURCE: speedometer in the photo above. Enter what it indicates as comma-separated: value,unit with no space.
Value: 85,km/h
